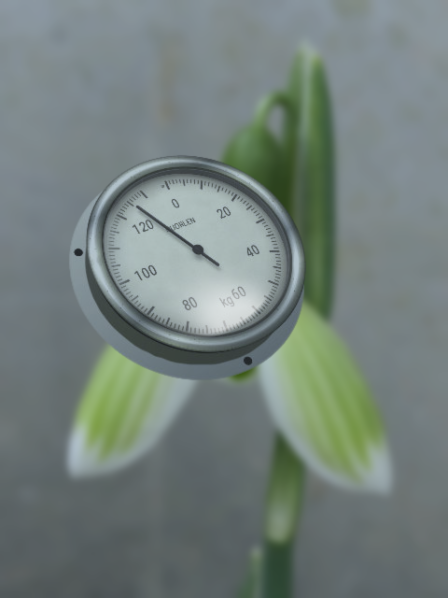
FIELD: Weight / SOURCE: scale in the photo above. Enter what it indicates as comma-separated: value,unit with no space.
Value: 125,kg
